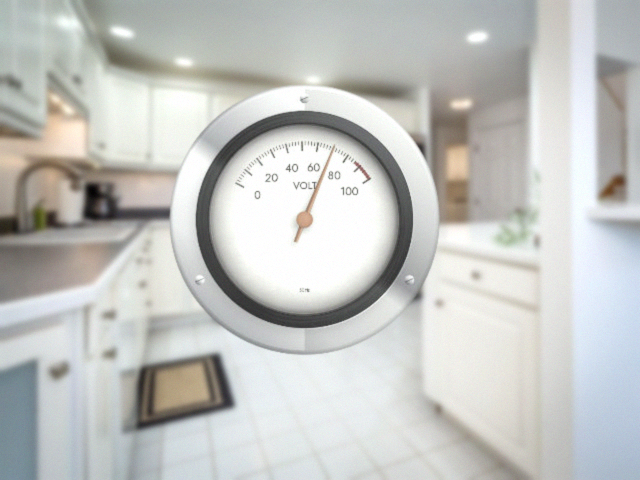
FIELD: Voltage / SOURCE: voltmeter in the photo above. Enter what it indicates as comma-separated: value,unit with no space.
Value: 70,V
